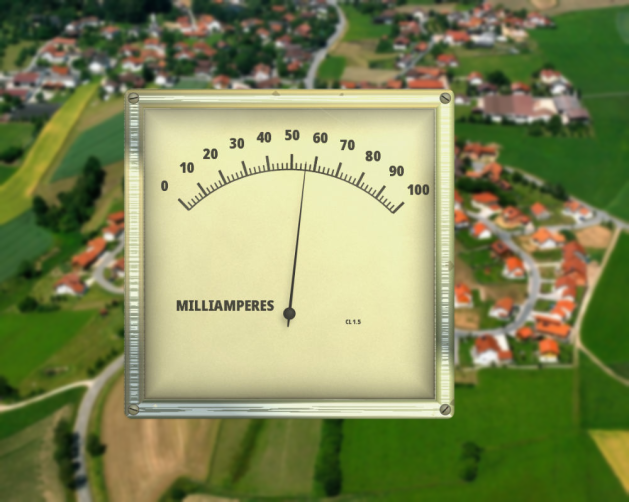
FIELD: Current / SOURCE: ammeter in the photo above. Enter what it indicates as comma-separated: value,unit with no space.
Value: 56,mA
